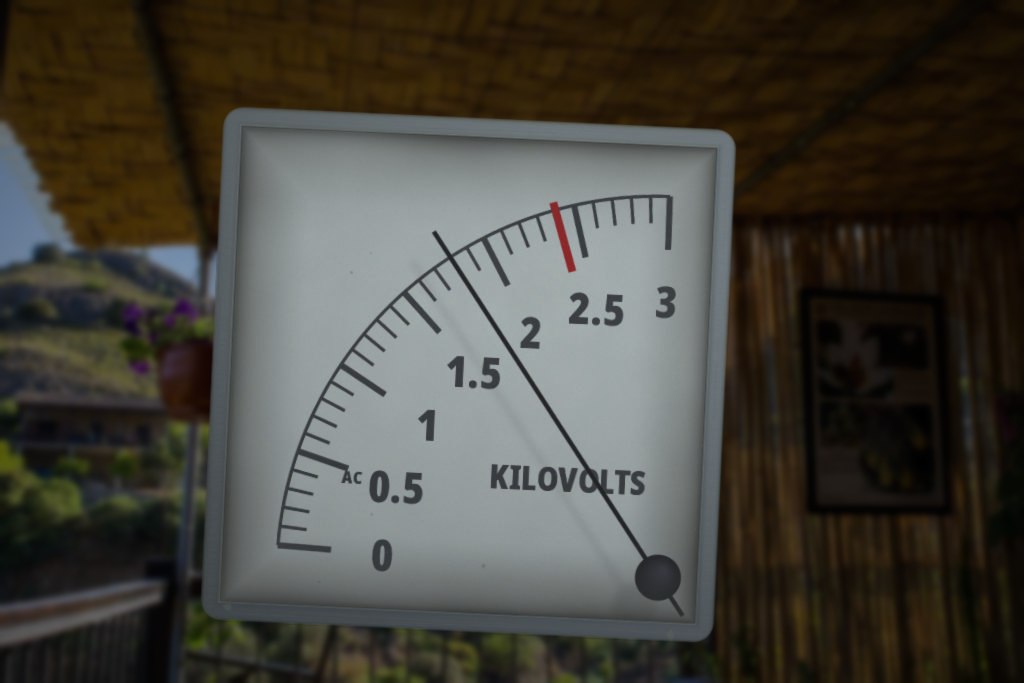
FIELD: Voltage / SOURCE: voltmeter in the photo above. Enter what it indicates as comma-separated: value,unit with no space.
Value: 1.8,kV
